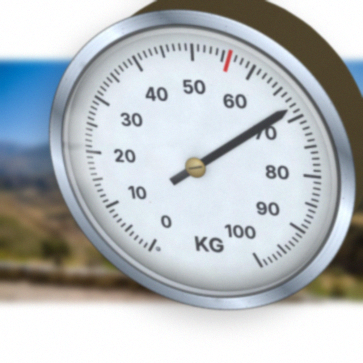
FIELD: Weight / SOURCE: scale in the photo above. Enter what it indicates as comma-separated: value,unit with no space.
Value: 68,kg
